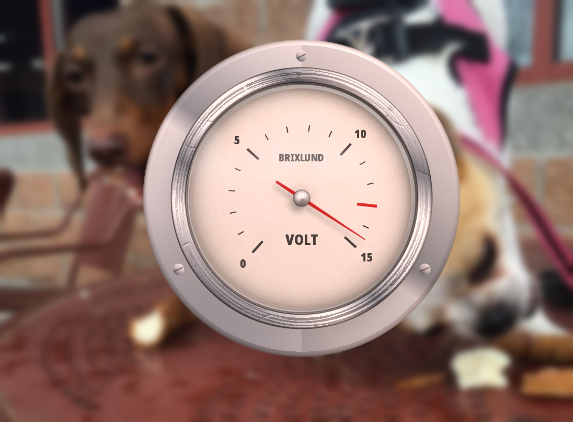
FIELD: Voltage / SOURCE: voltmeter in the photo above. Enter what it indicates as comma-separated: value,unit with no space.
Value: 14.5,V
